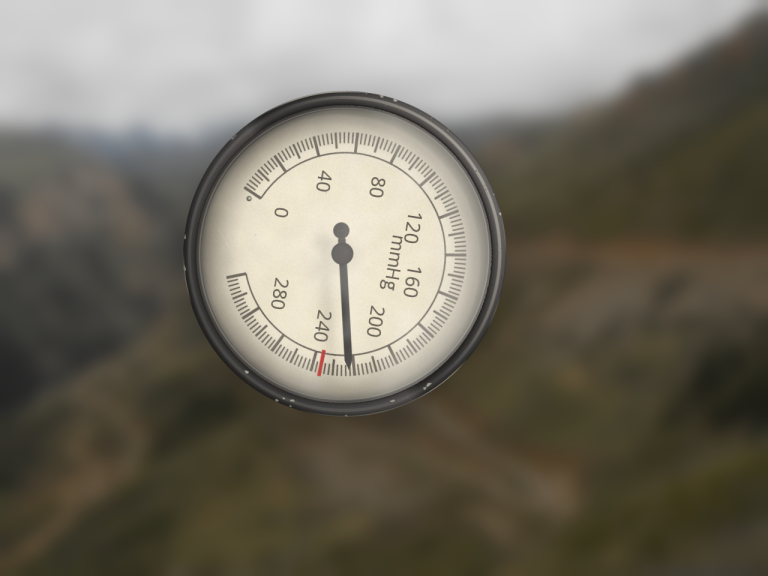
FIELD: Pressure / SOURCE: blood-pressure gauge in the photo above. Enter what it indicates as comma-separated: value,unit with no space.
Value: 222,mmHg
